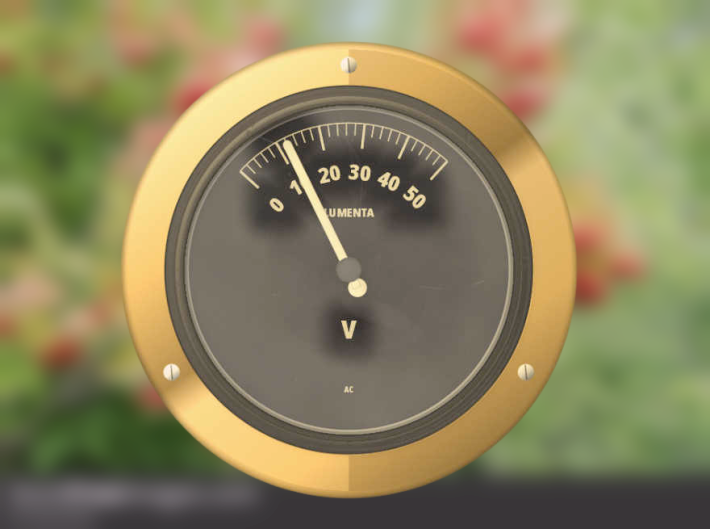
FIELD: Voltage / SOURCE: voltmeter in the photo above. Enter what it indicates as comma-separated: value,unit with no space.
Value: 12,V
